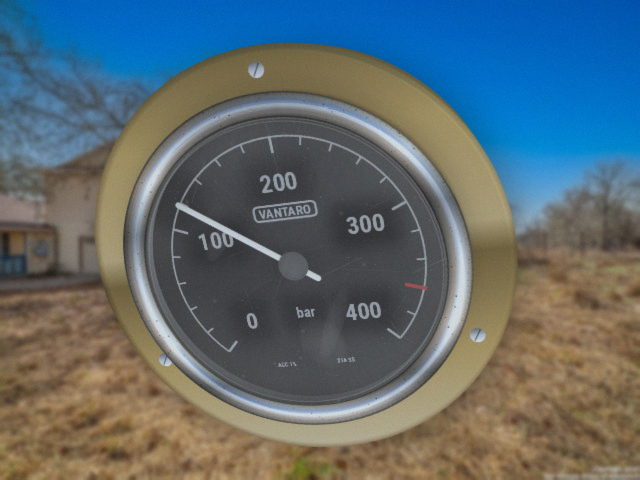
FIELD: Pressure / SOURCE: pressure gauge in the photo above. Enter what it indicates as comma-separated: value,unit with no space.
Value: 120,bar
